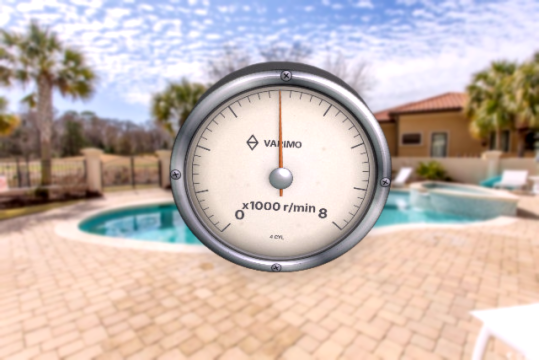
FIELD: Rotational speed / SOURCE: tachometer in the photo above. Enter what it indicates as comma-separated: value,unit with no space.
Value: 4000,rpm
